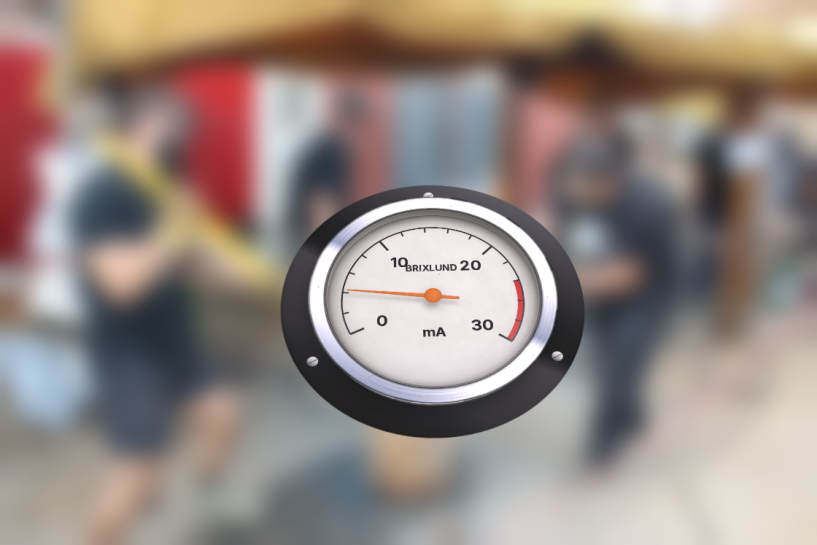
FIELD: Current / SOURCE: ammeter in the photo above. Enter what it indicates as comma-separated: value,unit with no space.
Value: 4,mA
